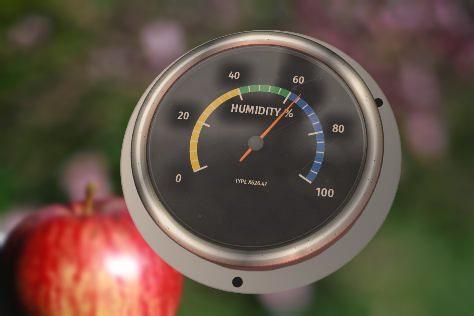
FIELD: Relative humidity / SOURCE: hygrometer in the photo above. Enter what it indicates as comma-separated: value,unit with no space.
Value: 64,%
